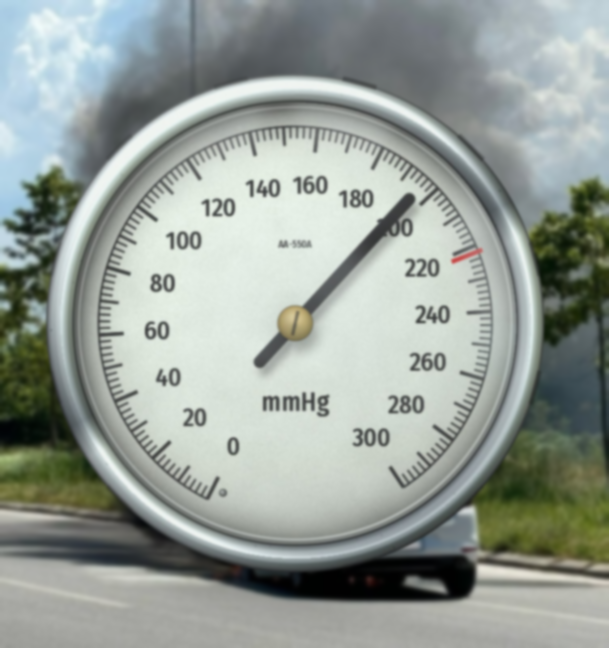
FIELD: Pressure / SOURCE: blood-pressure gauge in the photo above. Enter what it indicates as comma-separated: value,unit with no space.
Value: 196,mmHg
